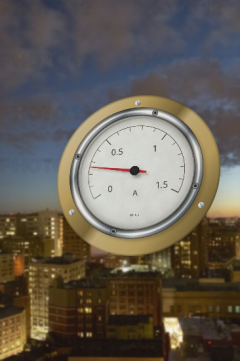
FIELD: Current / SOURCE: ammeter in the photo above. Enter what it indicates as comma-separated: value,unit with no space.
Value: 0.25,A
